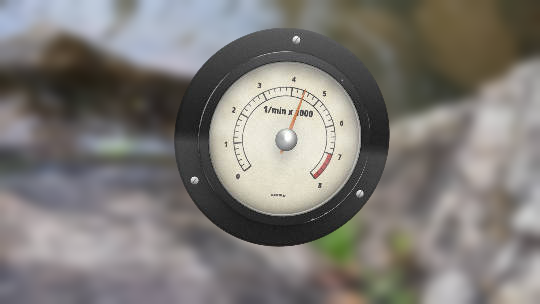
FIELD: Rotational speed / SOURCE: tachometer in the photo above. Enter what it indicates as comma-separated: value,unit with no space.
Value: 4400,rpm
